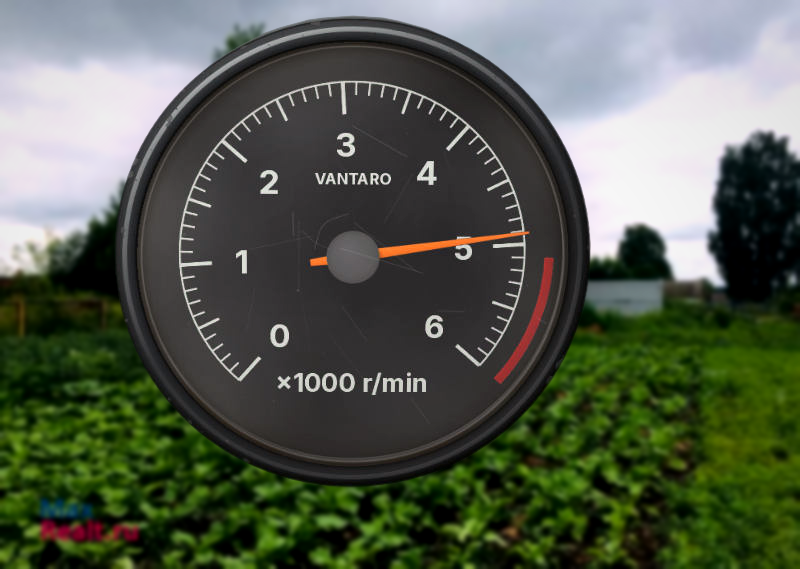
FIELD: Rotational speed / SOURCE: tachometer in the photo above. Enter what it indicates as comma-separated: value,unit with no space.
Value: 4900,rpm
